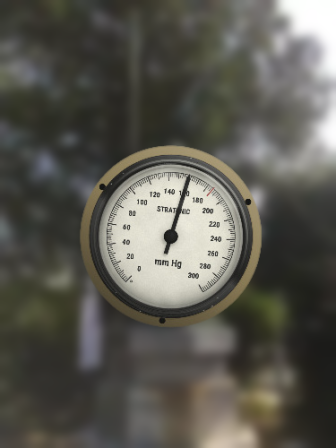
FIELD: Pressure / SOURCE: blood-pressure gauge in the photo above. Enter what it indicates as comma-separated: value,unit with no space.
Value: 160,mmHg
